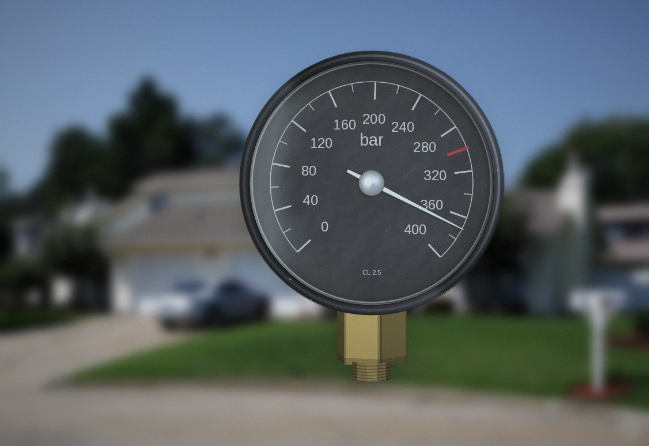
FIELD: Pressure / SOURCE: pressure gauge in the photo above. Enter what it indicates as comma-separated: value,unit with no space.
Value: 370,bar
